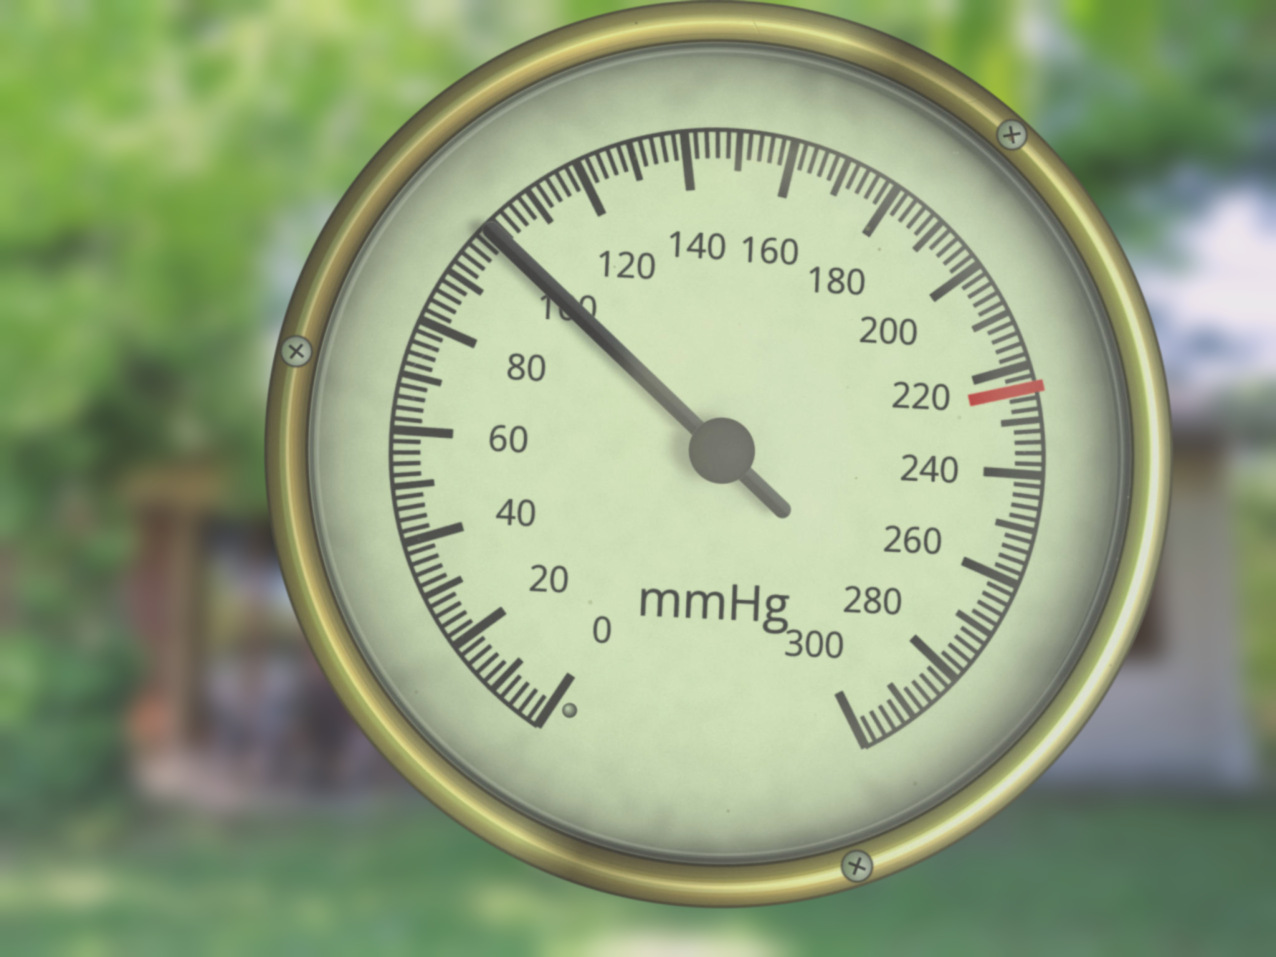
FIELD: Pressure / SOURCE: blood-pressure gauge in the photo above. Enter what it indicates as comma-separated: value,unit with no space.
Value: 100,mmHg
